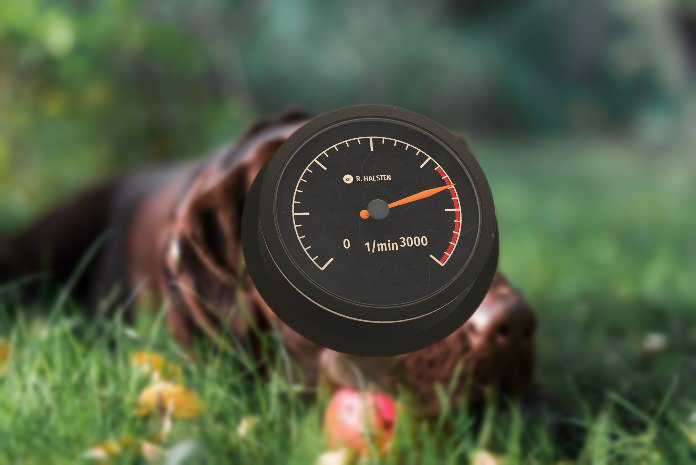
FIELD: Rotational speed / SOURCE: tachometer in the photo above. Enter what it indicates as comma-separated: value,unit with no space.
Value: 2300,rpm
